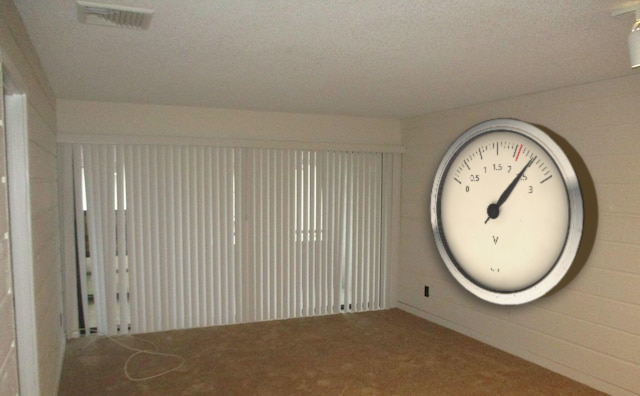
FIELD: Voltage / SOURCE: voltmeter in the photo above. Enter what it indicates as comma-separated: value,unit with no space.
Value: 2.5,V
